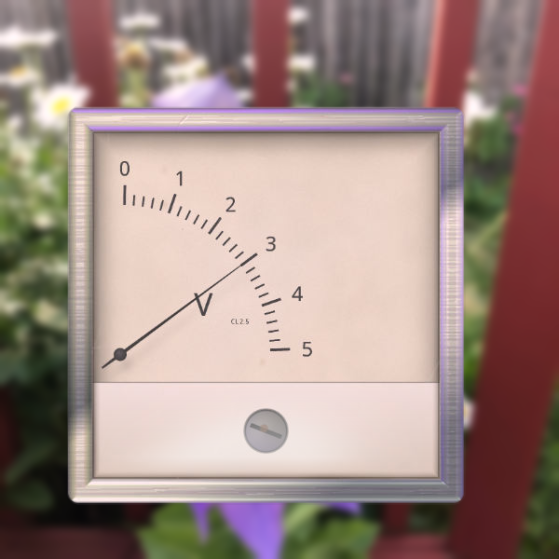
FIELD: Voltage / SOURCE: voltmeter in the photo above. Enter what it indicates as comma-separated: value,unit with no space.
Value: 3,V
